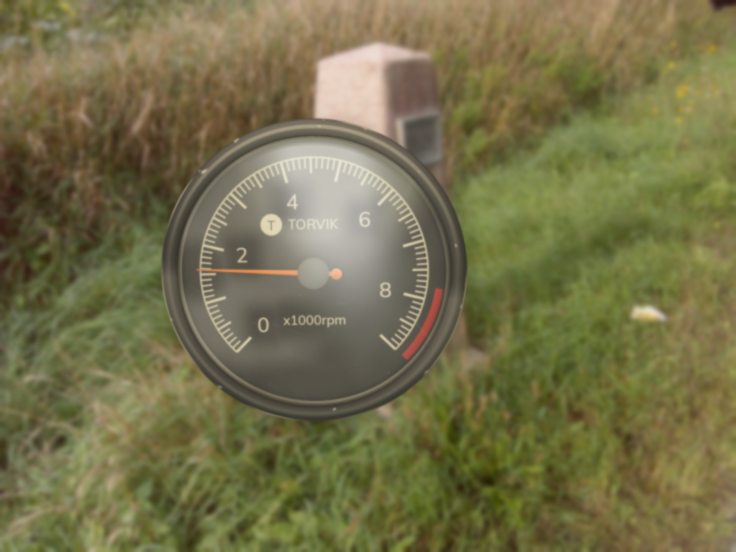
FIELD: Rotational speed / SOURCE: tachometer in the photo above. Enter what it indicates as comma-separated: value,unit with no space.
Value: 1600,rpm
